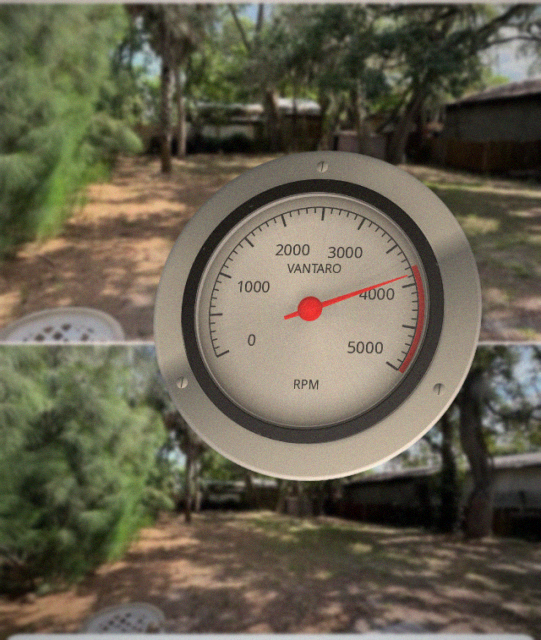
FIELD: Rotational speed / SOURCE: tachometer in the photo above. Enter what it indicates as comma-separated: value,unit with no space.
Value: 3900,rpm
